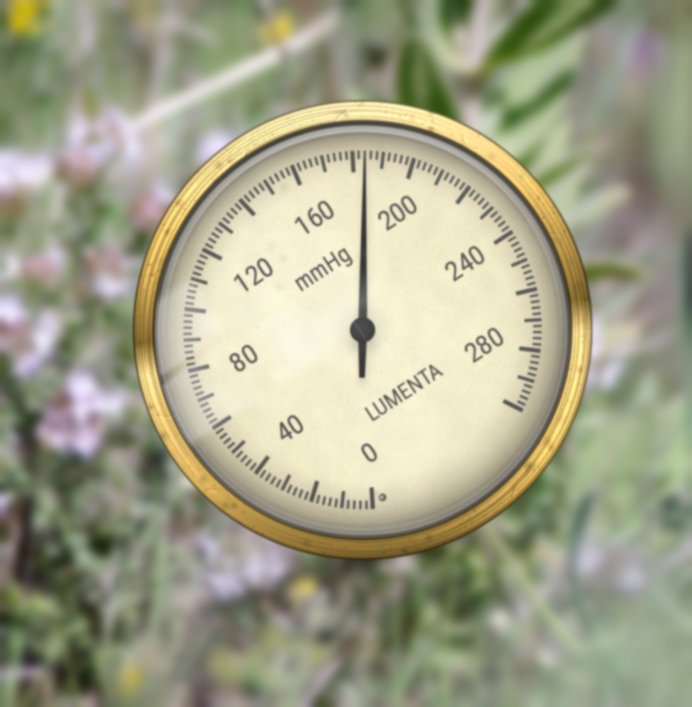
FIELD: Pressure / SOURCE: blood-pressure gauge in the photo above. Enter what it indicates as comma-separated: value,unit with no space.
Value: 184,mmHg
